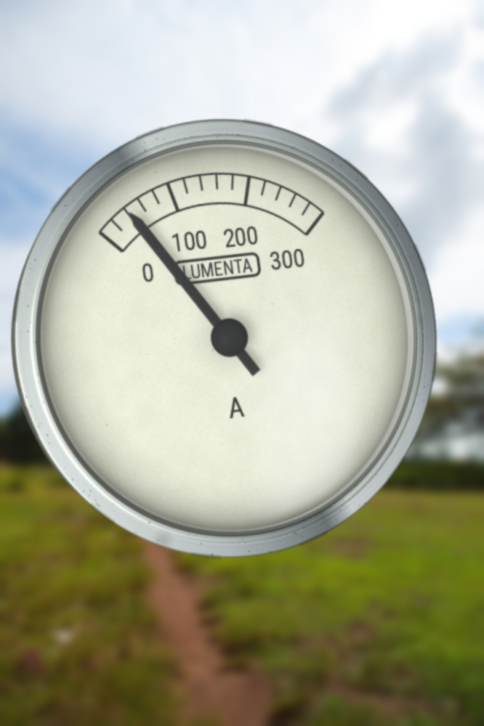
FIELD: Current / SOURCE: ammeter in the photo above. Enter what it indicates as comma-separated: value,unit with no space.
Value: 40,A
